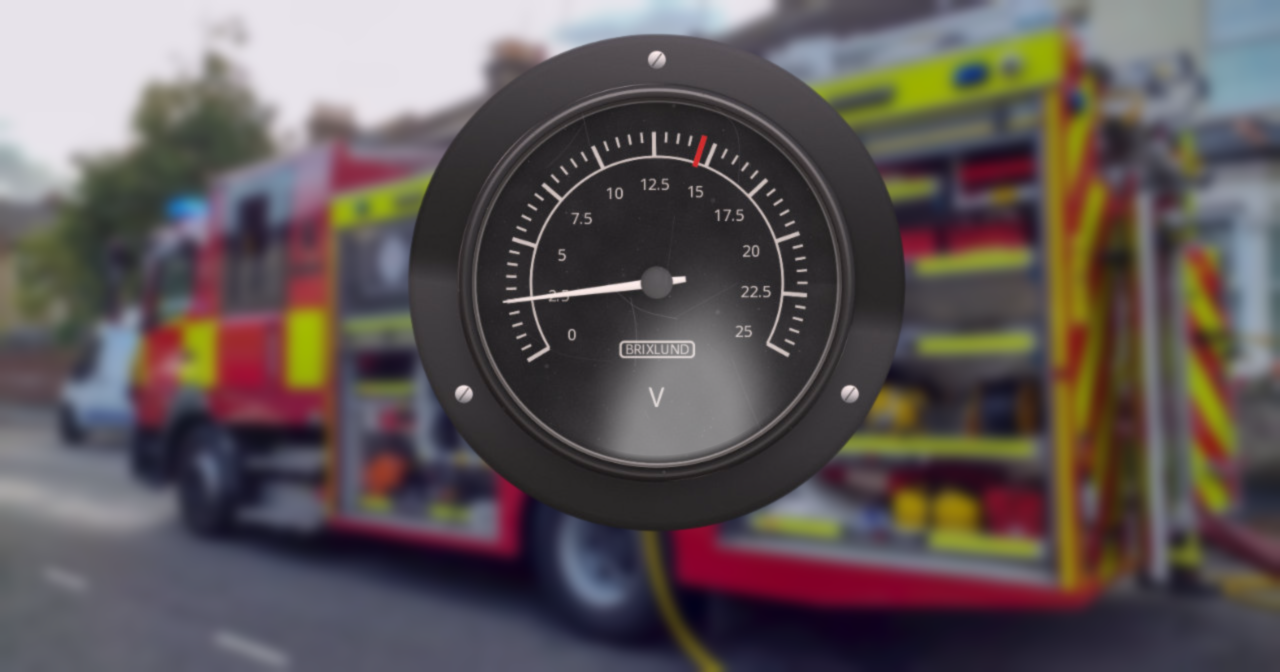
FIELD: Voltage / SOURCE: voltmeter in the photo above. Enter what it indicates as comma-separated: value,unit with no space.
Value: 2.5,V
